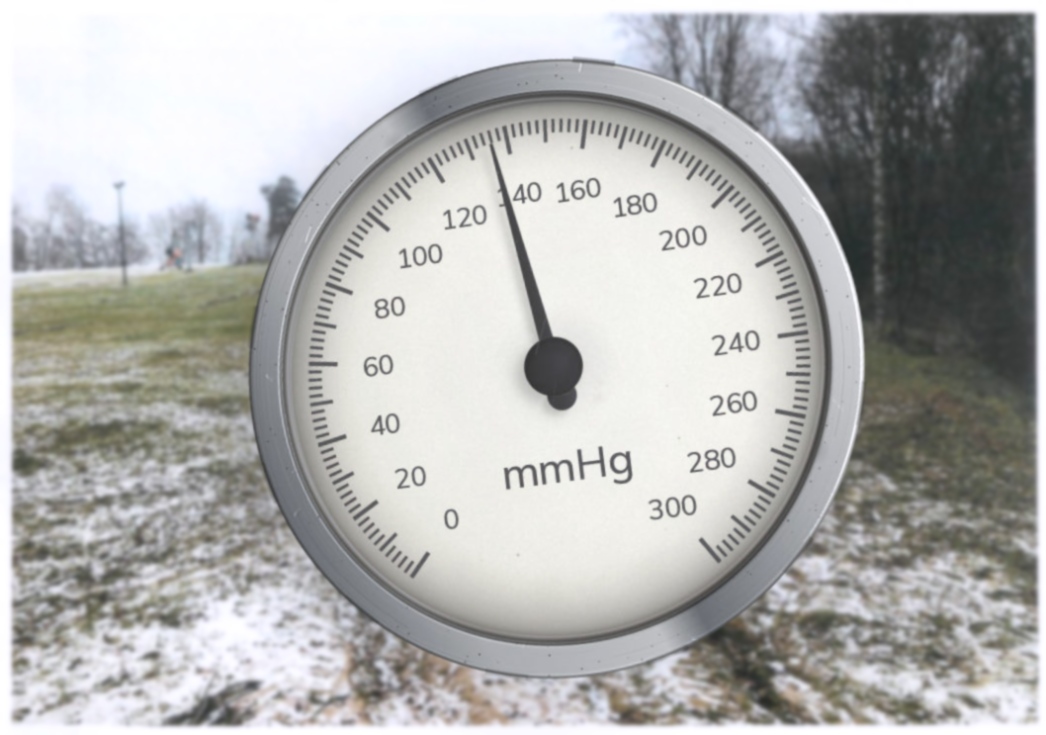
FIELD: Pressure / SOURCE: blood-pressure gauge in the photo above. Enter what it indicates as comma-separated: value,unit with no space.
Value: 136,mmHg
